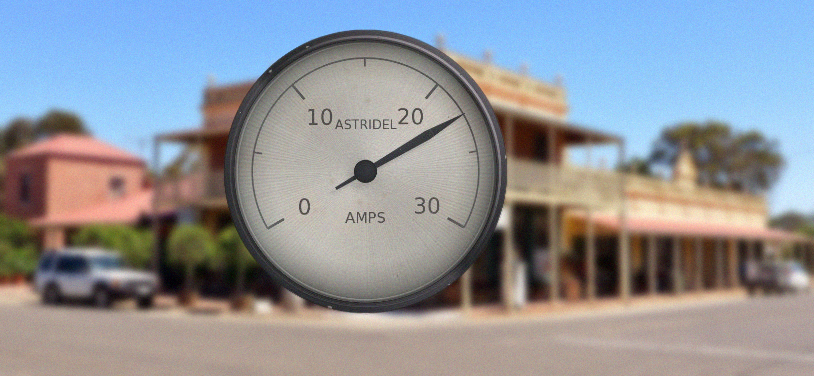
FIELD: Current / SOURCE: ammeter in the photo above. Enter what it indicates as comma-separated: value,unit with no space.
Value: 22.5,A
